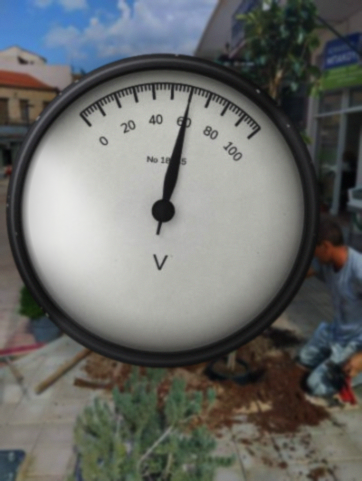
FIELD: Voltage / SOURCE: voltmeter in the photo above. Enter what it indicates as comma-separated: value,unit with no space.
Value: 60,V
